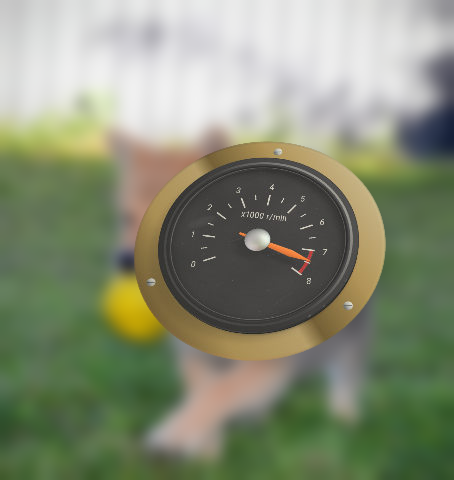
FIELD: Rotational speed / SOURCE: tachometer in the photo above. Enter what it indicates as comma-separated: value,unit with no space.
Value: 7500,rpm
